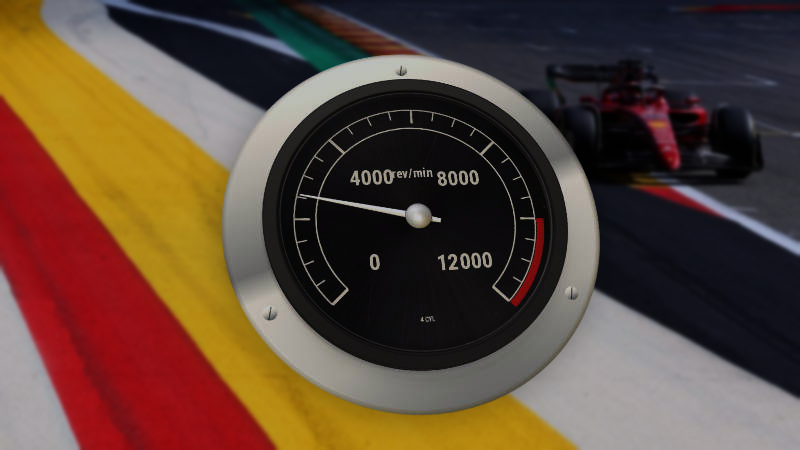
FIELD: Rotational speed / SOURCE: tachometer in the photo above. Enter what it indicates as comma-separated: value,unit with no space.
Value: 2500,rpm
